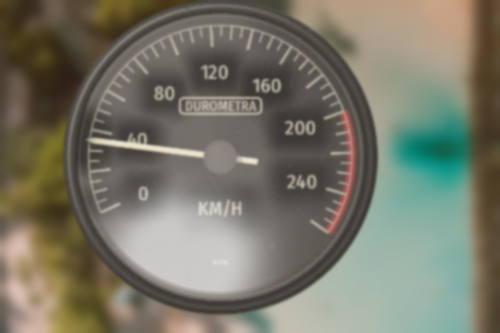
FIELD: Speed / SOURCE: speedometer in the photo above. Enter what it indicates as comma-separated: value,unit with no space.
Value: 35,km/h
